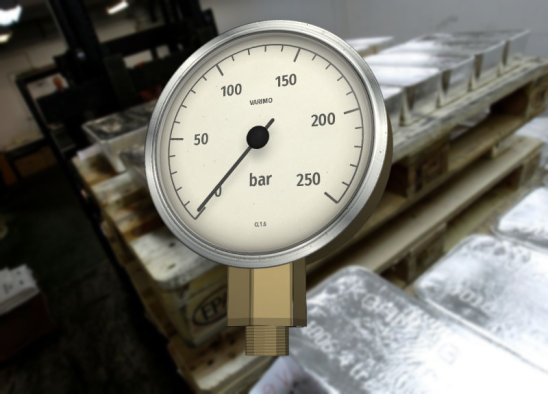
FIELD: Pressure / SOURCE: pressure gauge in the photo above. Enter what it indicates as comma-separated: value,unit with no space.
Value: 0,bar
